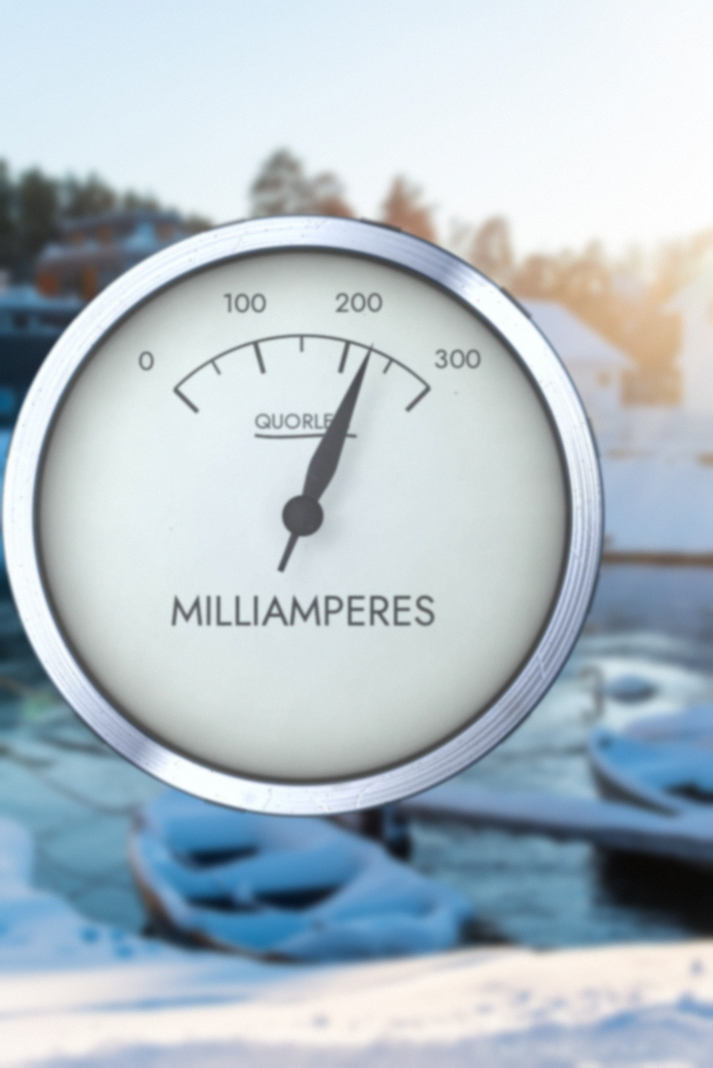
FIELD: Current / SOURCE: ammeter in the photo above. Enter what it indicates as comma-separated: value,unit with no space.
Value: 225,mA
